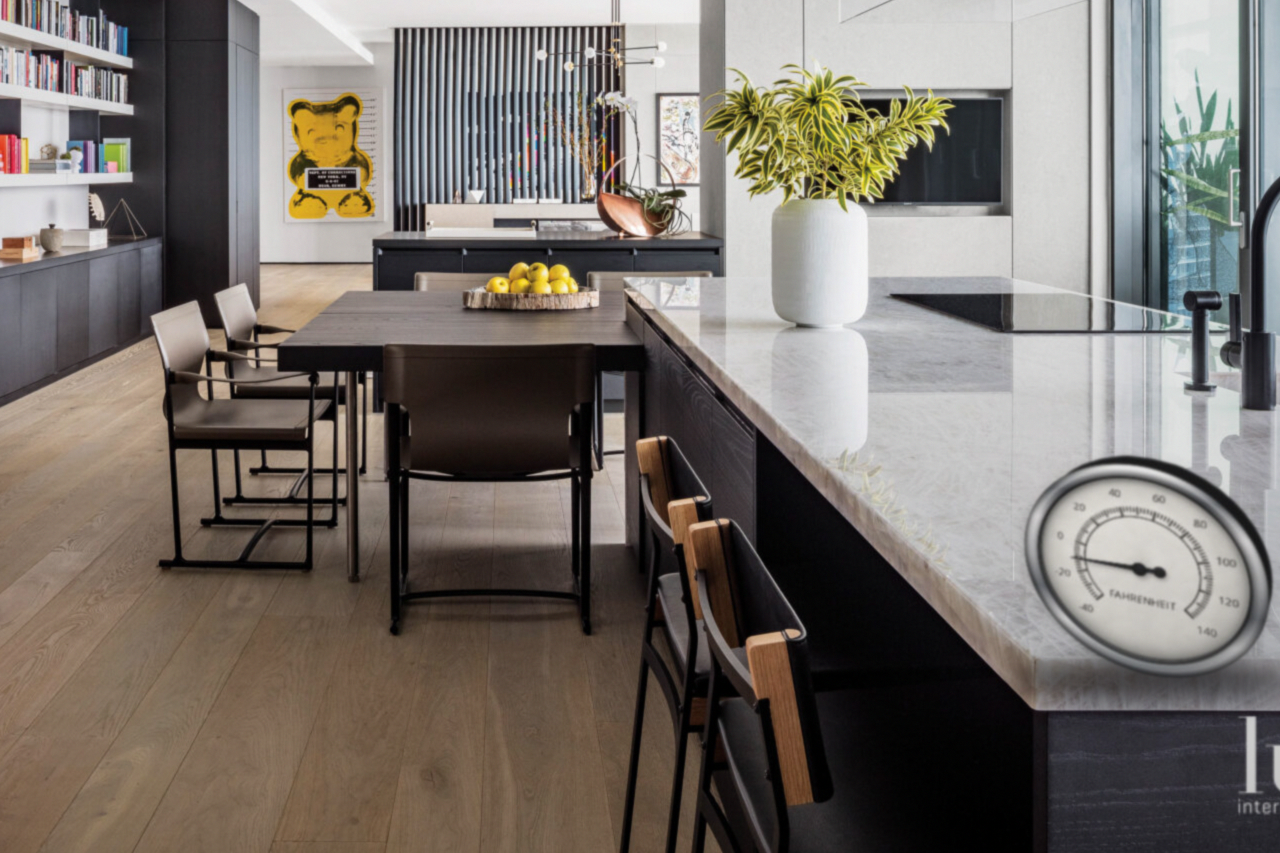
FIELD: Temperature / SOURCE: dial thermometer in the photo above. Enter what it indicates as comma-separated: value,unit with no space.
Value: -10,°F
